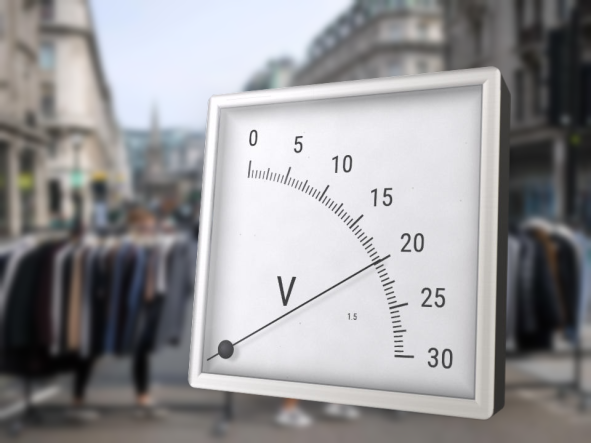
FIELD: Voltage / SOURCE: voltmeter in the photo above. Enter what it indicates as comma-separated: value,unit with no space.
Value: 20,V
